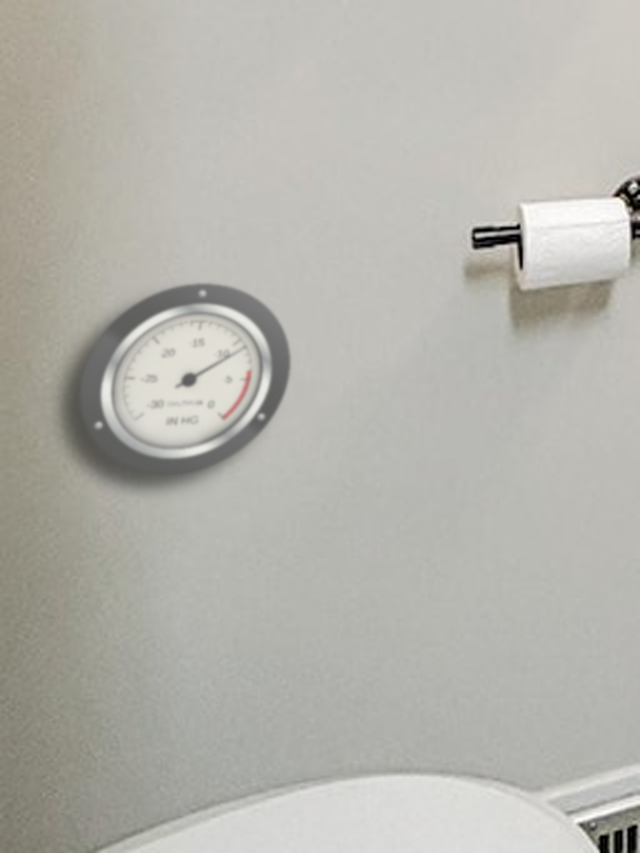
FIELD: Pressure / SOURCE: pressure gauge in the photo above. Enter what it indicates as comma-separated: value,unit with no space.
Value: -9,inHg
